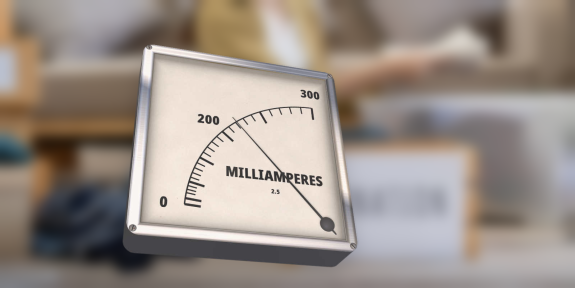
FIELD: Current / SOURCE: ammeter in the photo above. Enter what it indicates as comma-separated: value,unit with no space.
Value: 220,mA
